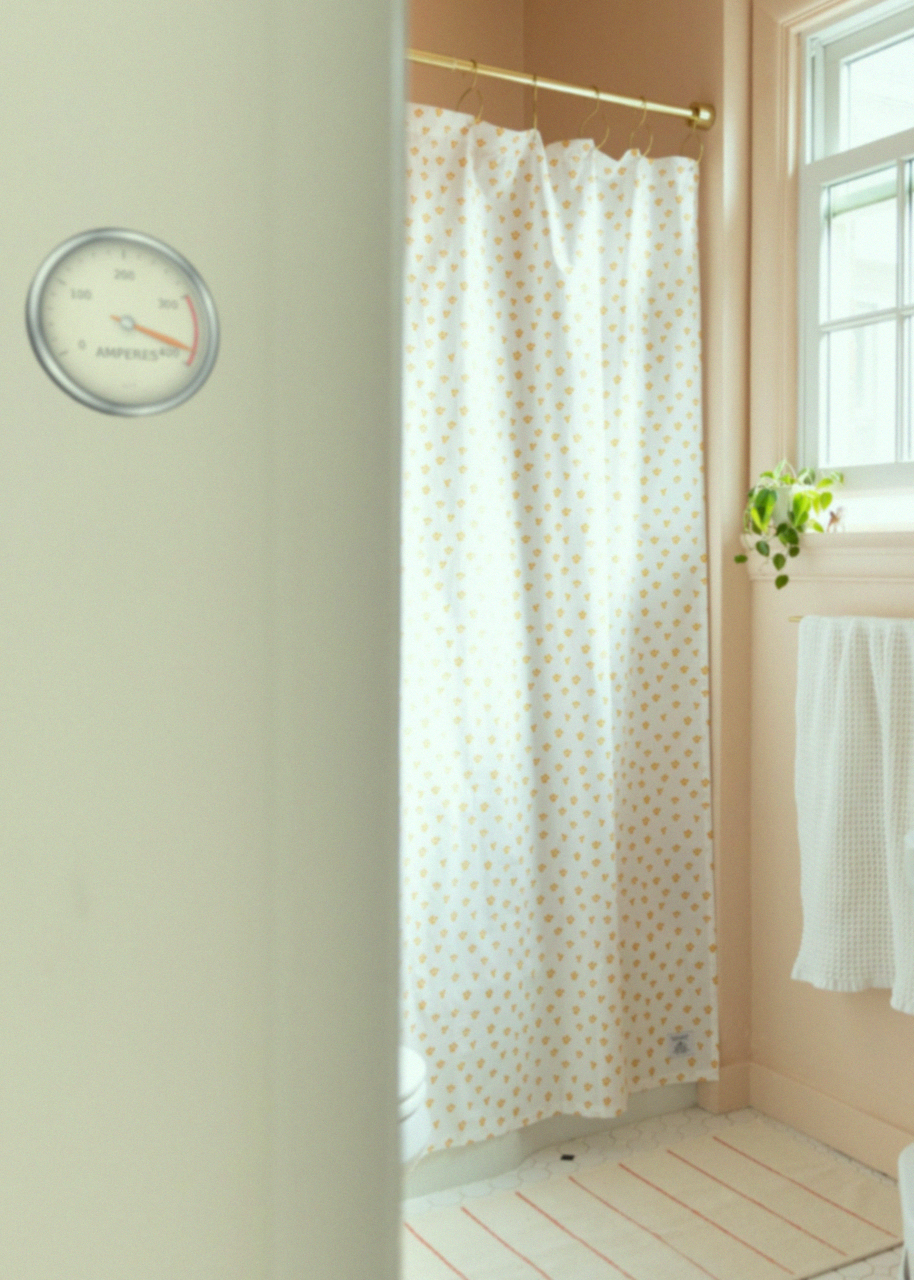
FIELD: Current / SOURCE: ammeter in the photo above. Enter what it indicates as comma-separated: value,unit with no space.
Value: 380,A
